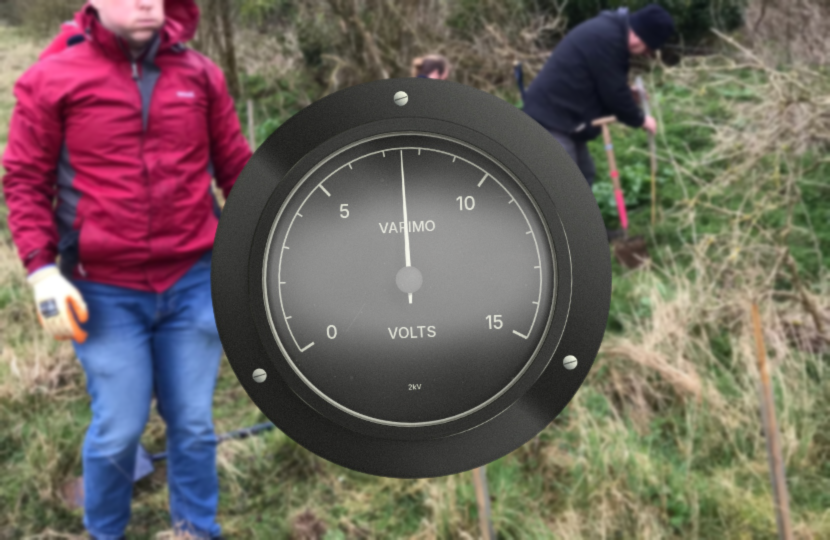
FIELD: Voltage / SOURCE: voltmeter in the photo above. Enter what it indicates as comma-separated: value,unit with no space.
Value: 7.5,V
